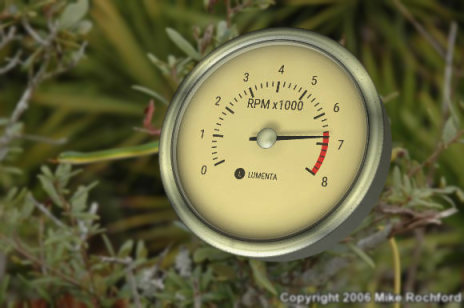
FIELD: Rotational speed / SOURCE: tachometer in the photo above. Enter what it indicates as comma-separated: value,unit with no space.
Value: 6800,rpm
